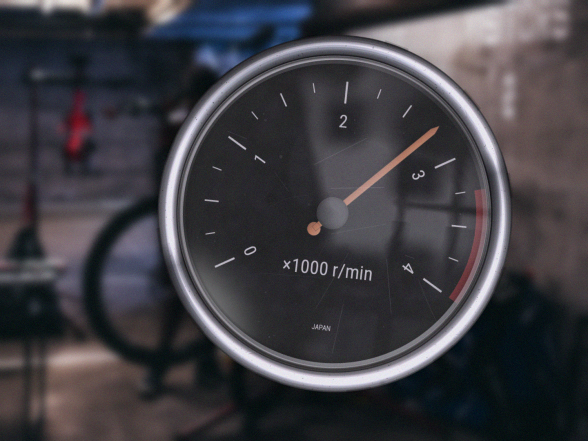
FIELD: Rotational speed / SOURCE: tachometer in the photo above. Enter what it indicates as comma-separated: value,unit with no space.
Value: 2750,rpm
